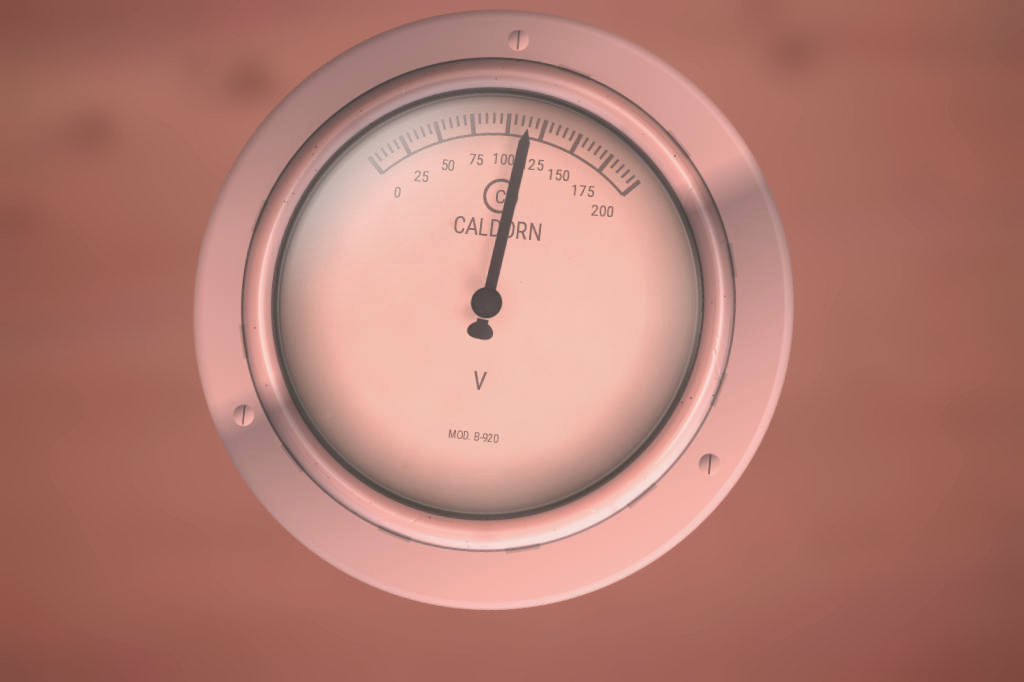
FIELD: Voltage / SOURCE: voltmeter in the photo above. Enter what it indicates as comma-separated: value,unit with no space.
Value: 115,V
